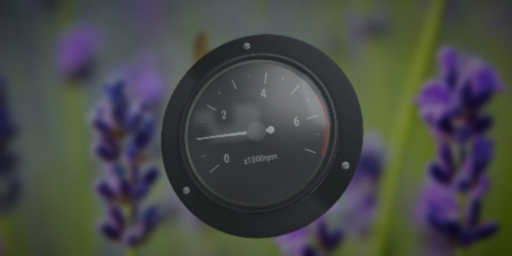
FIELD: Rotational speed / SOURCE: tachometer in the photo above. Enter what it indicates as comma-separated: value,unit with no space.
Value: 1000,rpm
